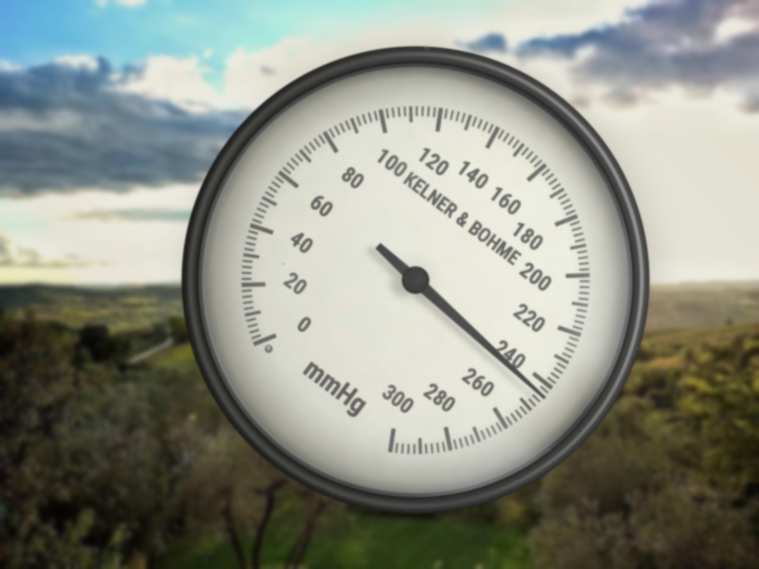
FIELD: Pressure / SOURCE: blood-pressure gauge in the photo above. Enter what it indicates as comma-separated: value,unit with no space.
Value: 244,mmHg
